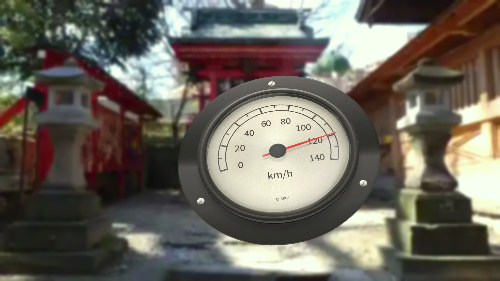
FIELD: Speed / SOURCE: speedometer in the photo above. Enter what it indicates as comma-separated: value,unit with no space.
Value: 120,km/h
